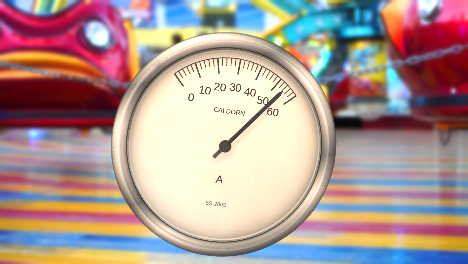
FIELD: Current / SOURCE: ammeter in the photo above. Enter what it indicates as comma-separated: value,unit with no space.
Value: 54,A
